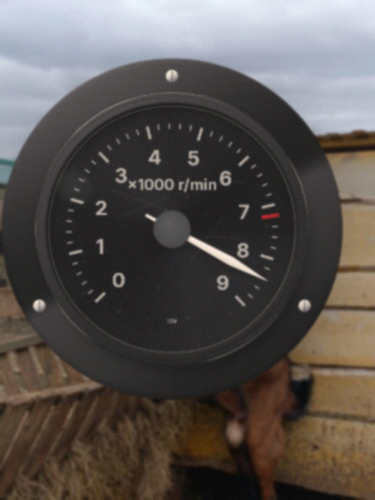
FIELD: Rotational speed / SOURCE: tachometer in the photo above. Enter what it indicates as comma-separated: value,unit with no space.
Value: 8400,rpm
